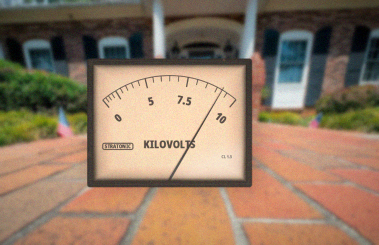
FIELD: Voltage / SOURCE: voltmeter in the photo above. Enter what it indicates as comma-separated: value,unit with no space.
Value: 9.25,kV
